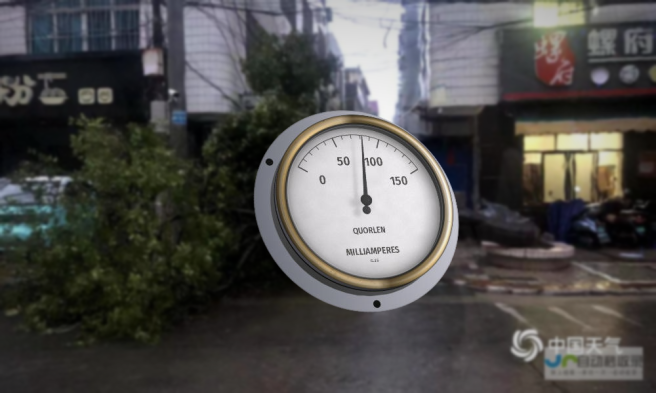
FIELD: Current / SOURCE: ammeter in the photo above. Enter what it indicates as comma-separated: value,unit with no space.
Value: 80,mA
